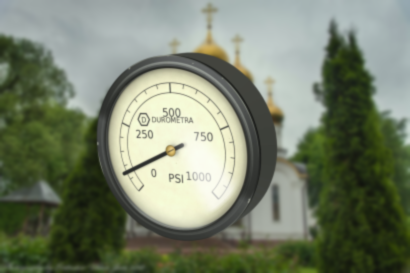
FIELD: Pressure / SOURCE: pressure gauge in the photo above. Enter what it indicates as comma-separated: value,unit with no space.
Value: 75,psi
